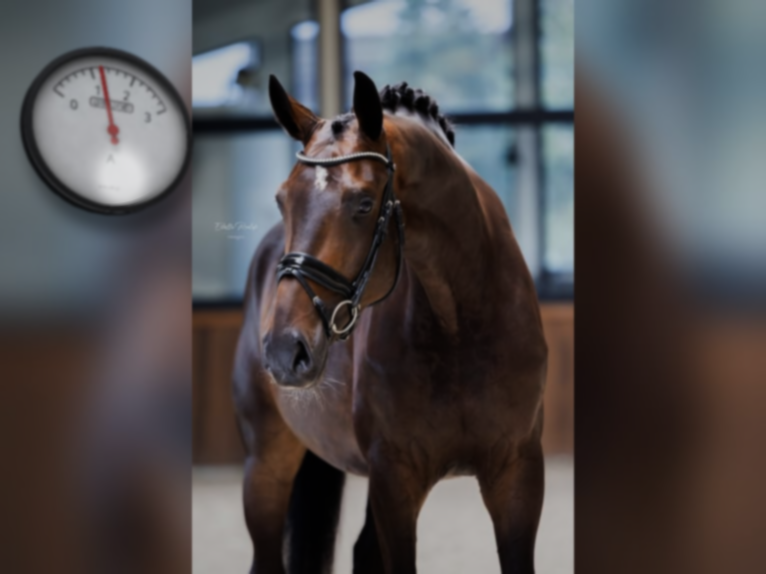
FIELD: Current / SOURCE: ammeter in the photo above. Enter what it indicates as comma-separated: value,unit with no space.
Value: 1.2,A
